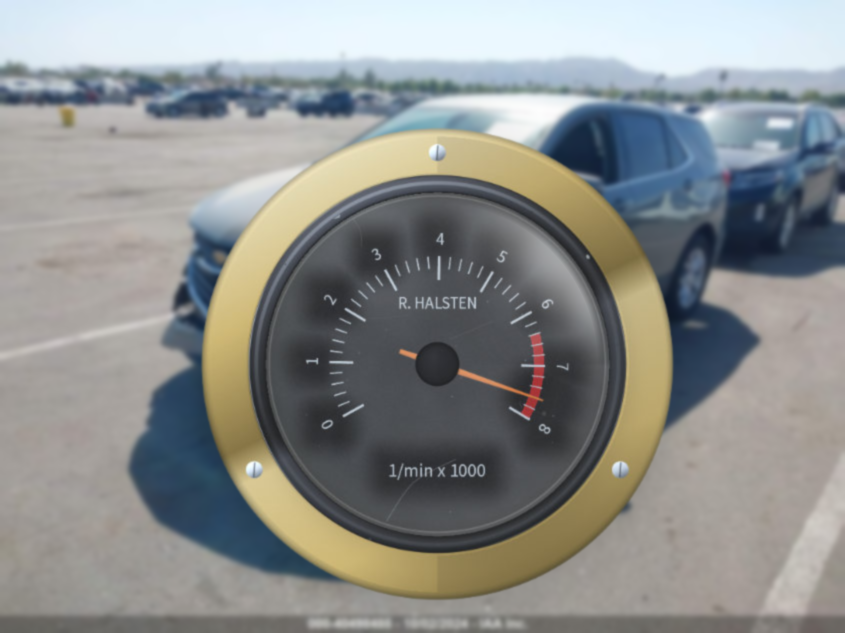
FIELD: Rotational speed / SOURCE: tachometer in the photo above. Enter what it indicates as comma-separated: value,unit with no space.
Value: 7600,rpm
